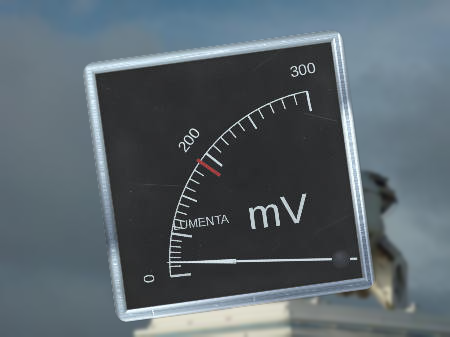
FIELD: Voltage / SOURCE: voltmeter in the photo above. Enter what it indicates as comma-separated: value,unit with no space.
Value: 50,mV
